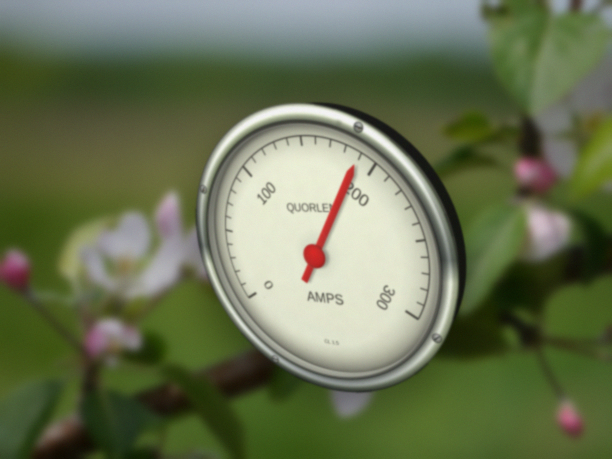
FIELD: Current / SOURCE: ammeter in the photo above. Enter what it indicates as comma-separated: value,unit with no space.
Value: 190,A
